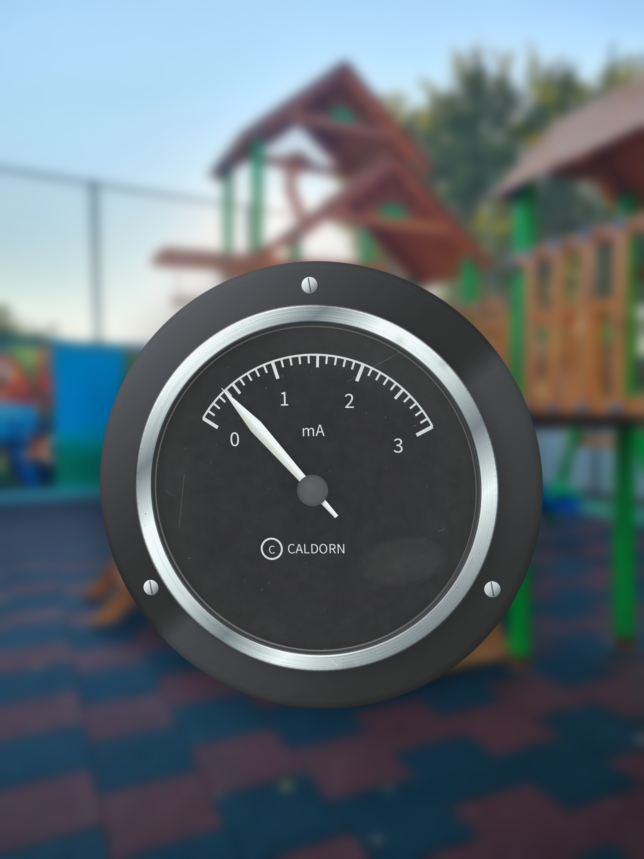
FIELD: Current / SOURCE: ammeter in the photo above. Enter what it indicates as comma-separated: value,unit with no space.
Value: 0.4,mA
